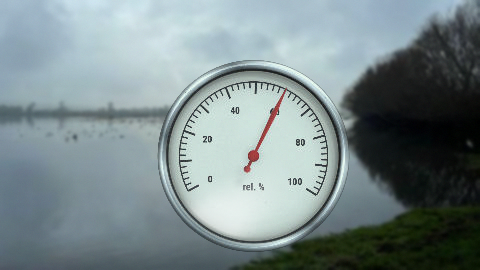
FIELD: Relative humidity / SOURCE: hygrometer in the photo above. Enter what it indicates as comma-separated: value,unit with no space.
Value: 60,%
